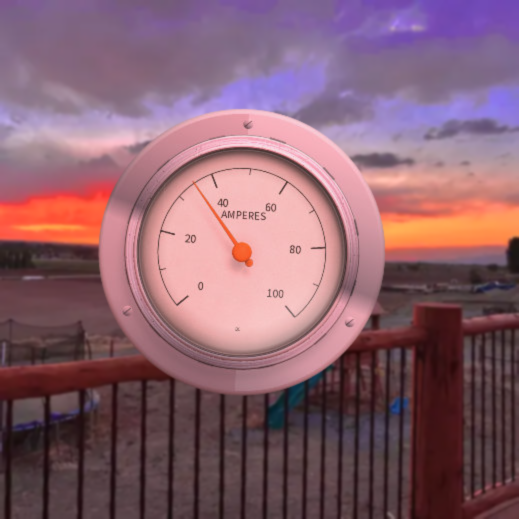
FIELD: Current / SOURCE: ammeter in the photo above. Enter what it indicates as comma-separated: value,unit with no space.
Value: 35,A
